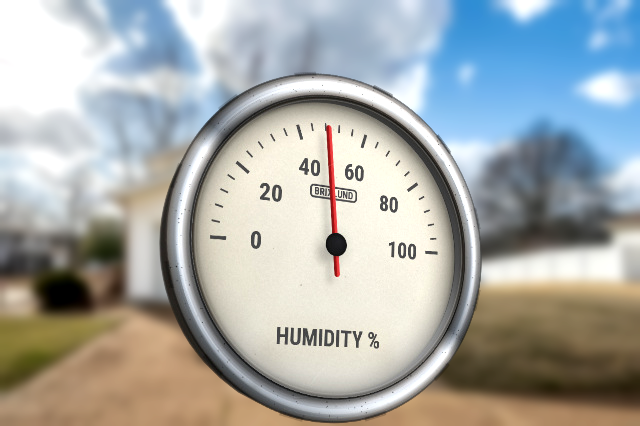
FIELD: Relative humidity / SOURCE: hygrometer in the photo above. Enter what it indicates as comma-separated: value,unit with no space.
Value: 48,%
